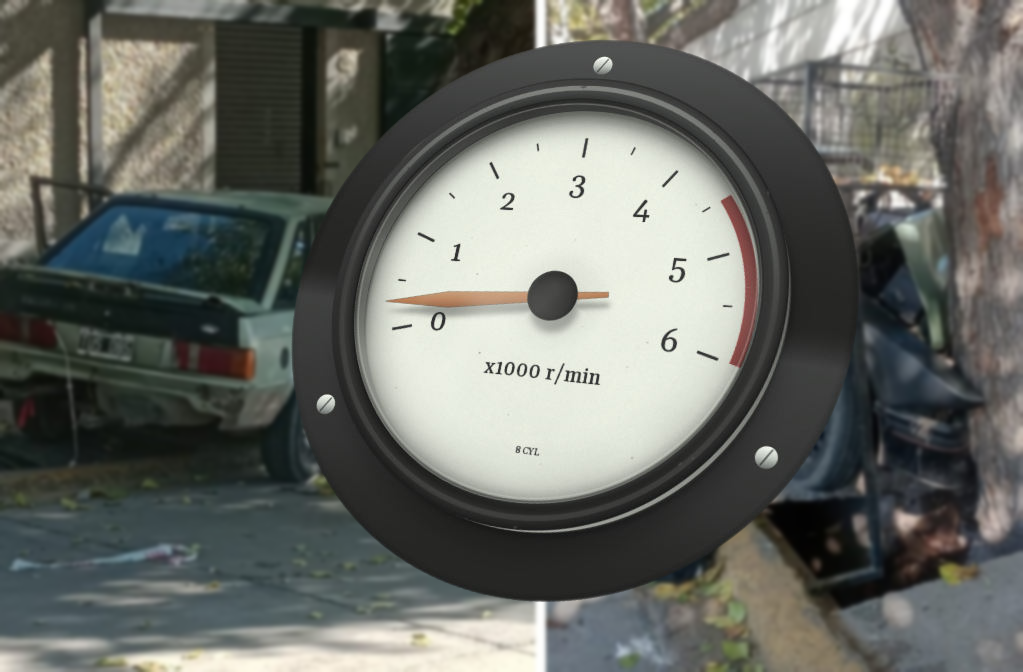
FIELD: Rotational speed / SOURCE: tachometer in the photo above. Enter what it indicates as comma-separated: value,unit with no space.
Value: 250,rpm
